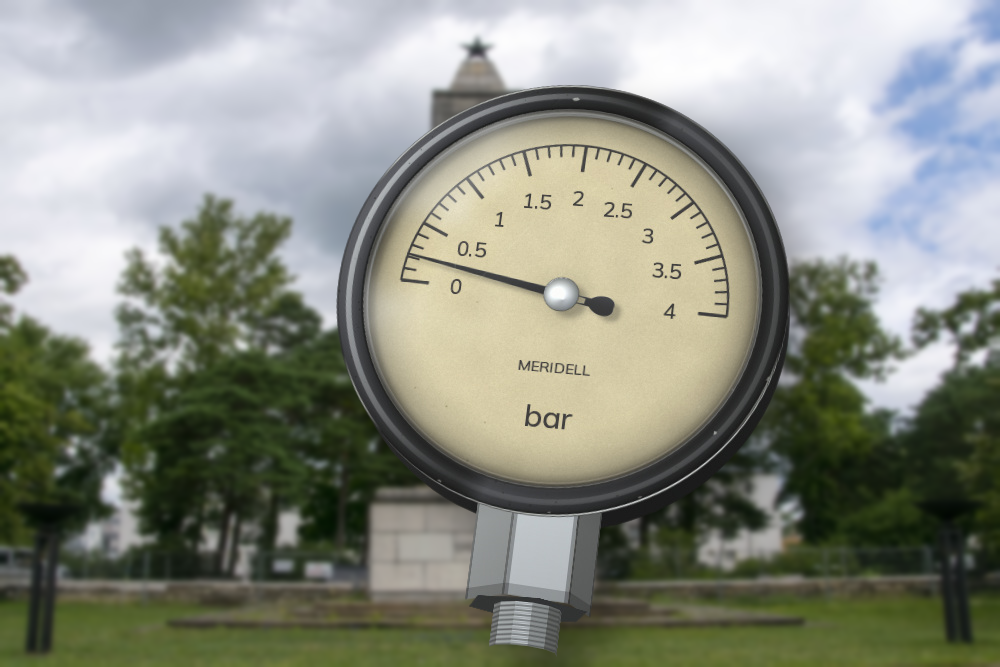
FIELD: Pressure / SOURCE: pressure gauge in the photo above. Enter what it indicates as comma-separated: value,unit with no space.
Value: 0.2,bar
